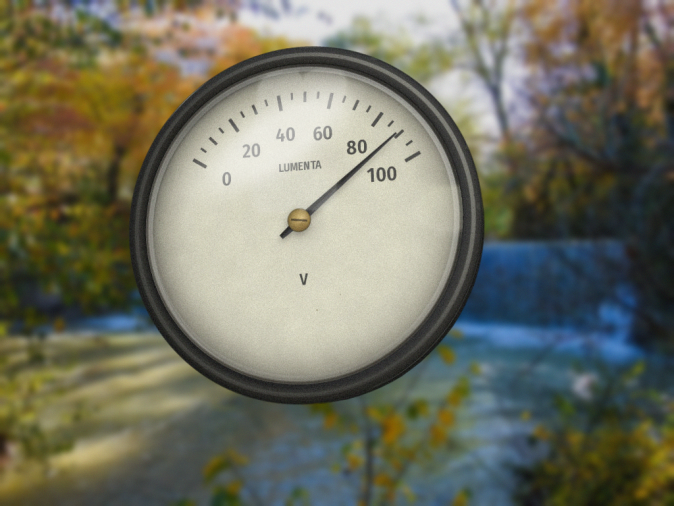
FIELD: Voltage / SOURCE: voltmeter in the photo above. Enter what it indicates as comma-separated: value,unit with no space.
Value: 90,V
